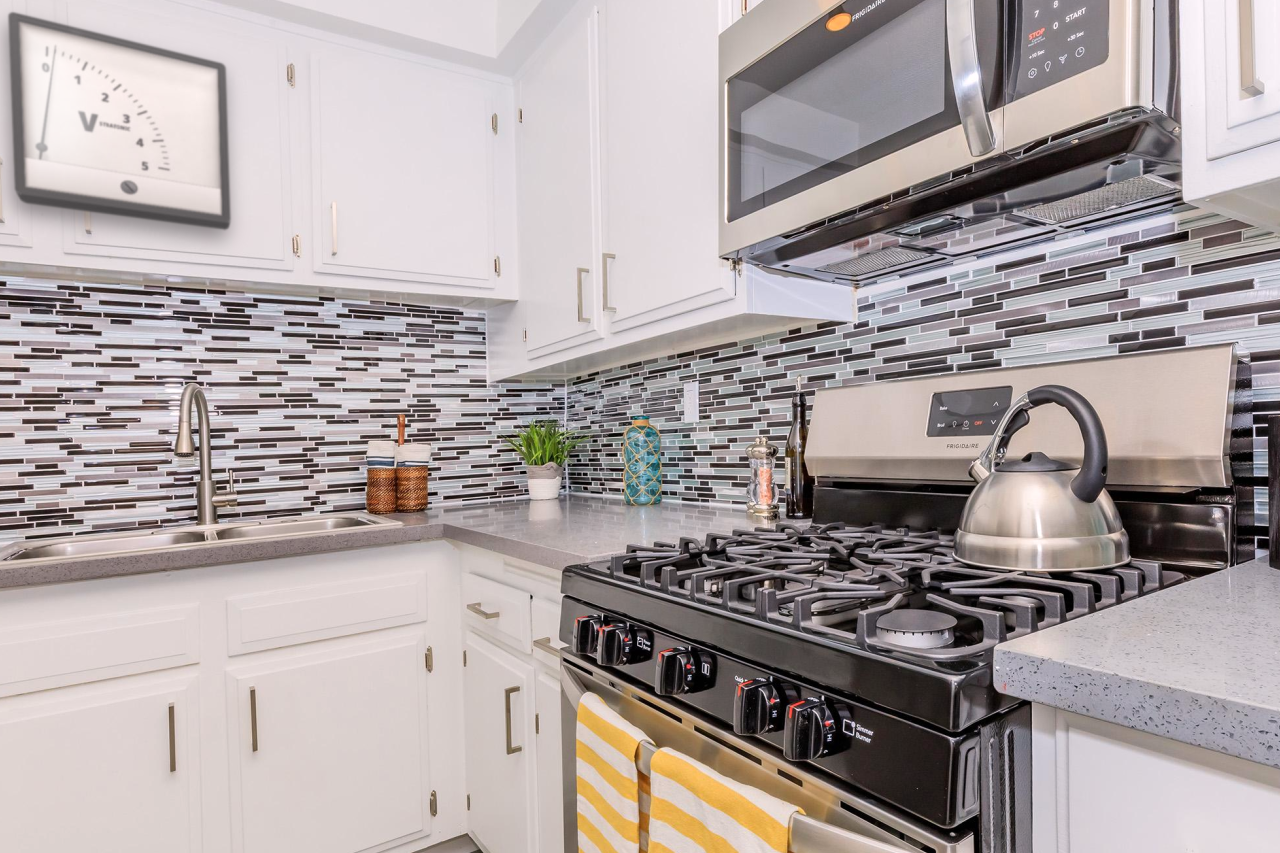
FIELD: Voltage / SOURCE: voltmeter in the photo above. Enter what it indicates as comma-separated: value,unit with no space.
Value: 0.2,V
